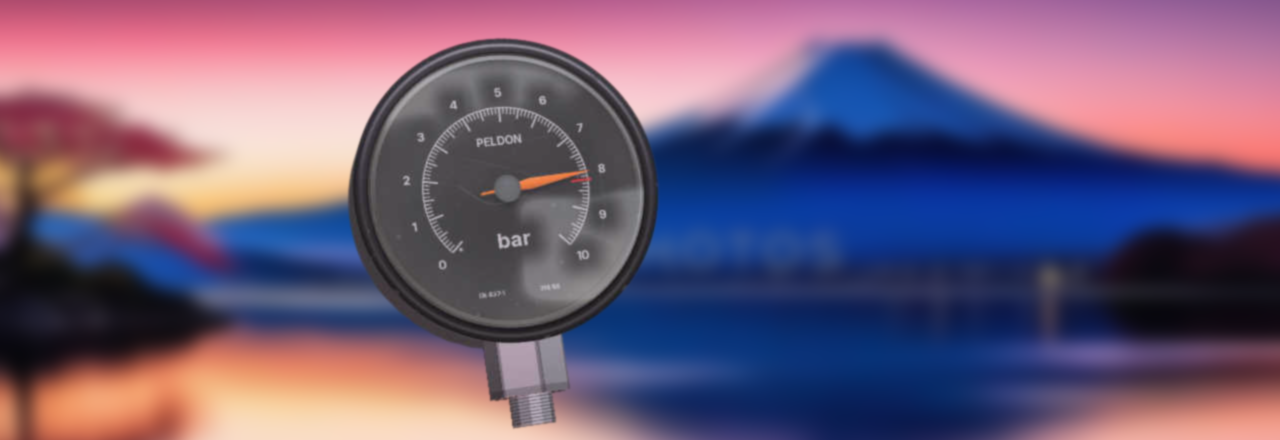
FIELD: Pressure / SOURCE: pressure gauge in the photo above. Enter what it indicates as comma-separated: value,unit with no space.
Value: 8,bar
